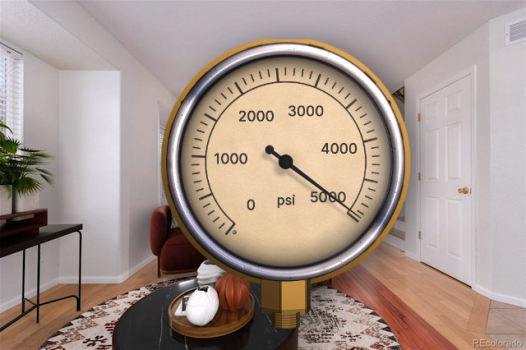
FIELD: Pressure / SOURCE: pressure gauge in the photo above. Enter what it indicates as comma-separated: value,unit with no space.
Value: 4950,psi
